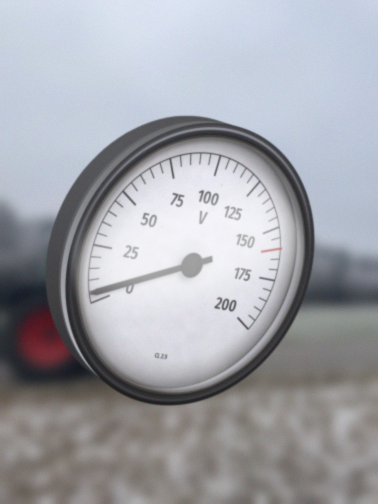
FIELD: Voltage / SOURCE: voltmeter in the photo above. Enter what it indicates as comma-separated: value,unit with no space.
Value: 5,V
